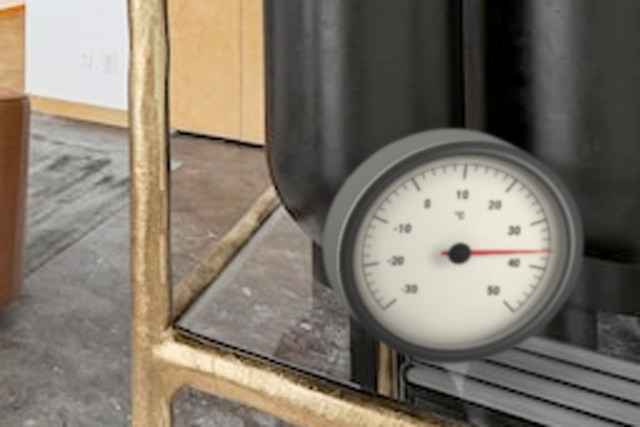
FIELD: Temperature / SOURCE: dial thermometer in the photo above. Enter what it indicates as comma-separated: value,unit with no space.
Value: 36,°C
